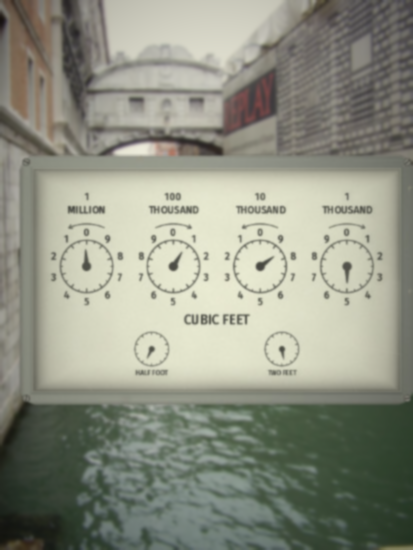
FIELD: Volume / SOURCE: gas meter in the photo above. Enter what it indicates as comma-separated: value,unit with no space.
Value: 8500,ft³
